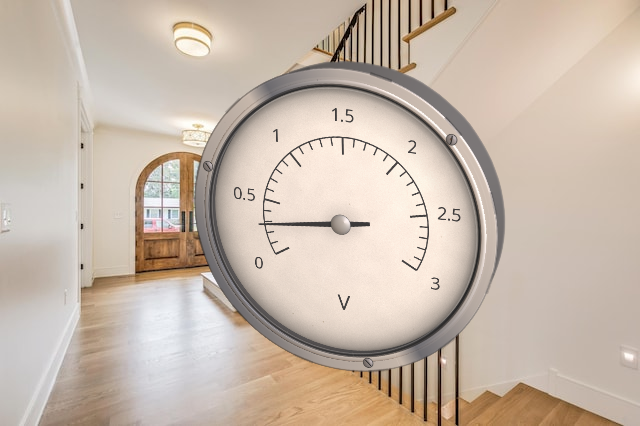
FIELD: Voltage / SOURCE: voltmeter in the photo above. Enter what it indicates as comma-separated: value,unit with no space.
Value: 0.3,V
